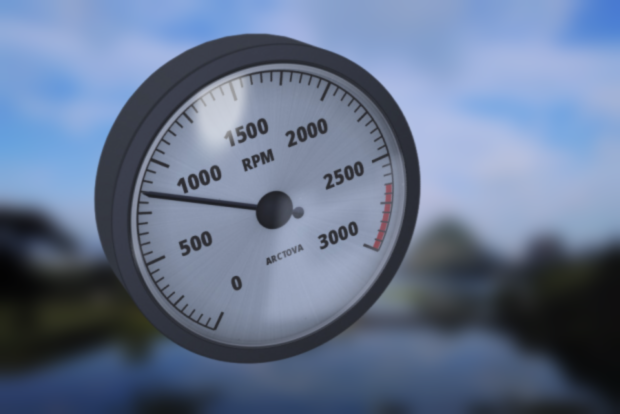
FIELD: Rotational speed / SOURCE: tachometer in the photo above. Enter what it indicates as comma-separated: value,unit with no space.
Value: 850,rpm
